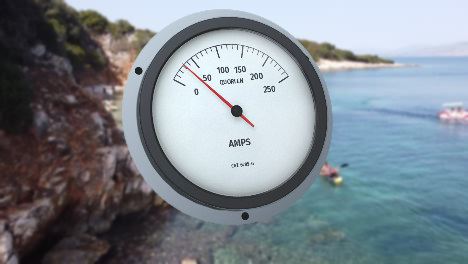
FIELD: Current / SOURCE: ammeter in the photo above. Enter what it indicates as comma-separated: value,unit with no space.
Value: 30,A
